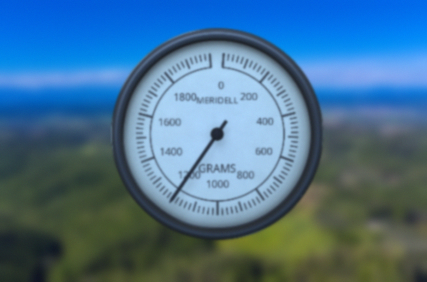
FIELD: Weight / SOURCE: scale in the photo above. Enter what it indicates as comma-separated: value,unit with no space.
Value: 1200,g
